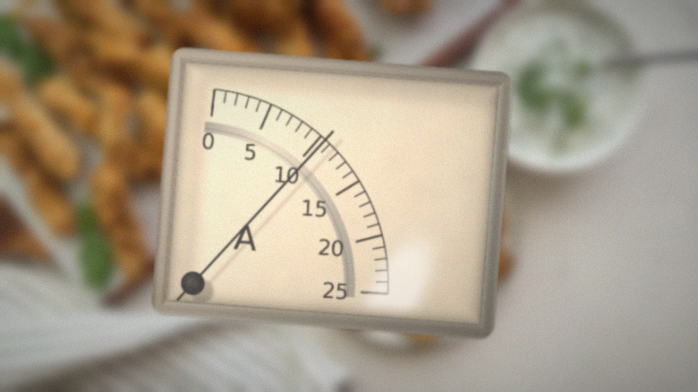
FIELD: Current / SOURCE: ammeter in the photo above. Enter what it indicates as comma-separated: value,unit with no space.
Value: 10.5,A
